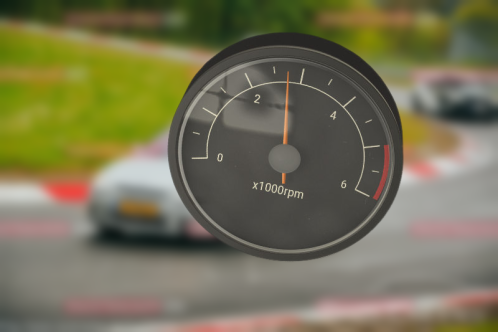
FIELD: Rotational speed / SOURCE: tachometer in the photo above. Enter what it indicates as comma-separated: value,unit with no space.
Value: 2750,rpm
